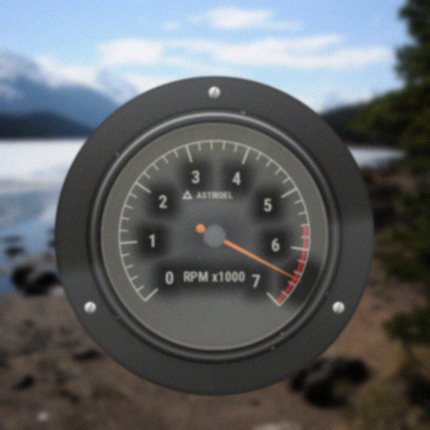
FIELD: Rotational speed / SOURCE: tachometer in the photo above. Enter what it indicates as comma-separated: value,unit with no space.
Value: 6500,rpm
